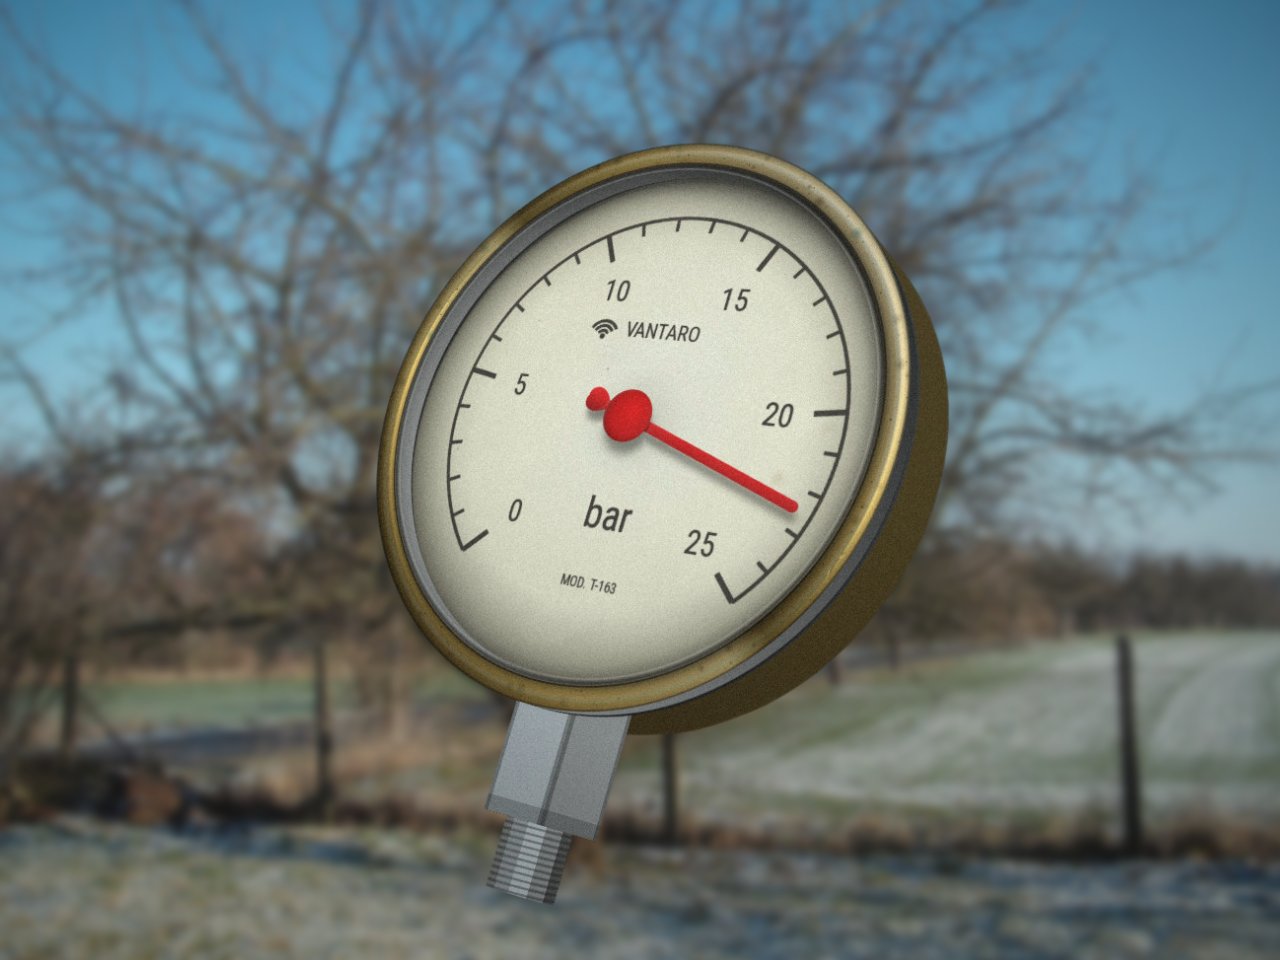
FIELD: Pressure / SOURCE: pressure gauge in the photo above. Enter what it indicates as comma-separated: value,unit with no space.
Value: 22.5,bar
